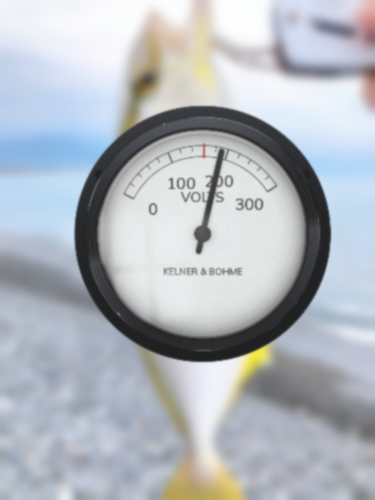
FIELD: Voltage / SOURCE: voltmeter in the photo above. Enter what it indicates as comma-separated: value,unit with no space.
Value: 190,V
